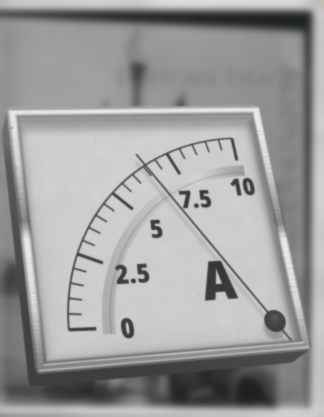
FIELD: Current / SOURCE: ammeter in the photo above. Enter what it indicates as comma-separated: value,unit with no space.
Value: 6.5,A
